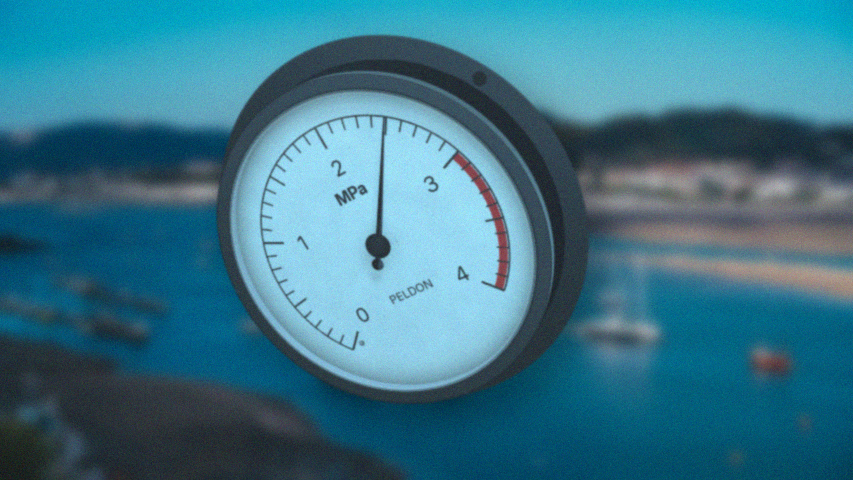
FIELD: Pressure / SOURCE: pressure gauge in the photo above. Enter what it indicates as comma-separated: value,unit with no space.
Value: 2.5,MPa
